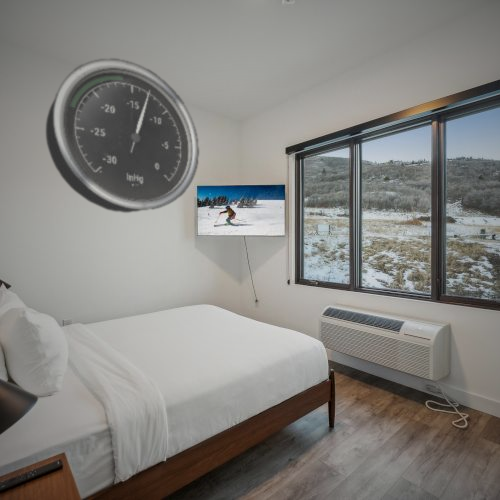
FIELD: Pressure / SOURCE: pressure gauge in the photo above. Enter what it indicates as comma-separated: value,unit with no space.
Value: -13,inHg
